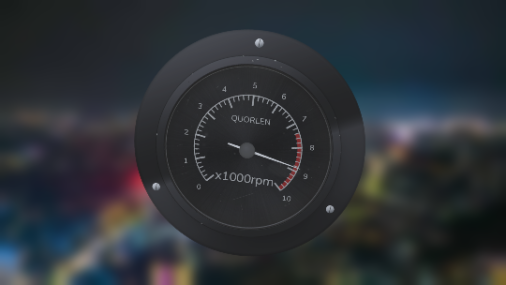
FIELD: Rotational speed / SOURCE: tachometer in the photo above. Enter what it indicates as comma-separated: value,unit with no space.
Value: 8800,rpm
